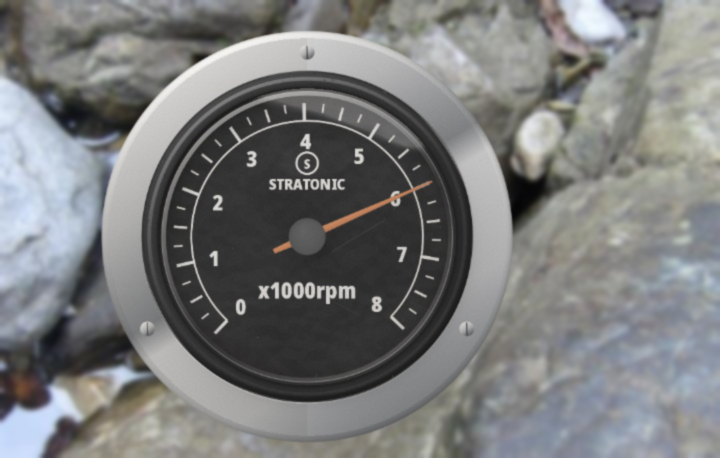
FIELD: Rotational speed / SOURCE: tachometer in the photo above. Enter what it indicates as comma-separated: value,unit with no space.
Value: 6000,rpm
